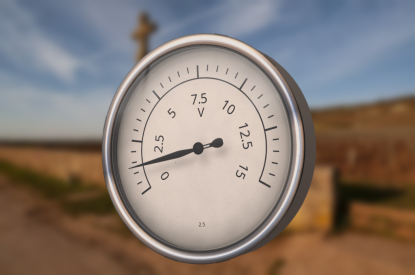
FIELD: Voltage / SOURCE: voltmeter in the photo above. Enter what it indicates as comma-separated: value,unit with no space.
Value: 1.25,V
